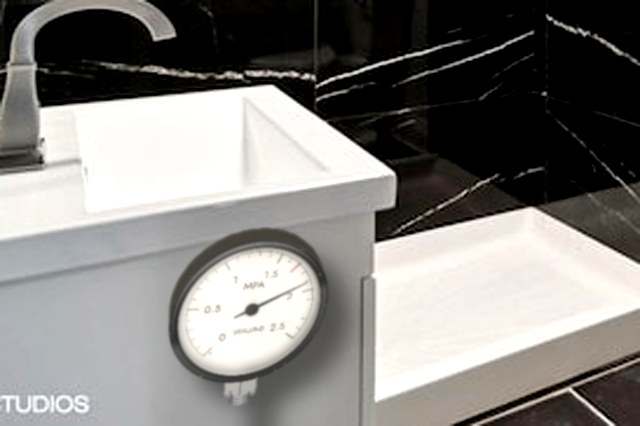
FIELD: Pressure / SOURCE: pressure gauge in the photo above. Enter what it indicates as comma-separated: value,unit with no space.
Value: 1.9,MPa
